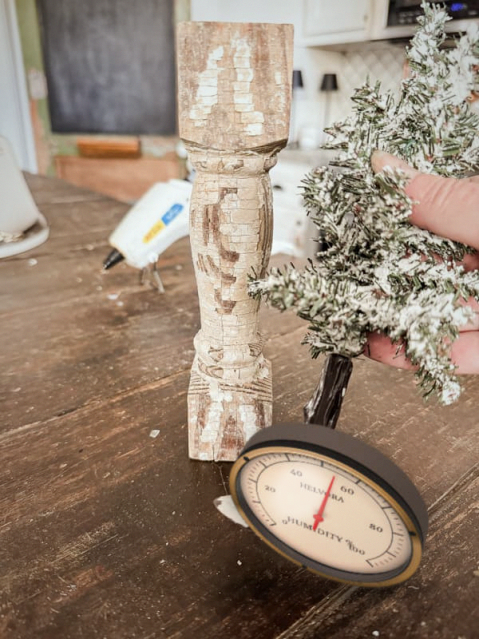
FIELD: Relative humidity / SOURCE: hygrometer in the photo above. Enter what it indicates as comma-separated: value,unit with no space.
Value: 54,%
